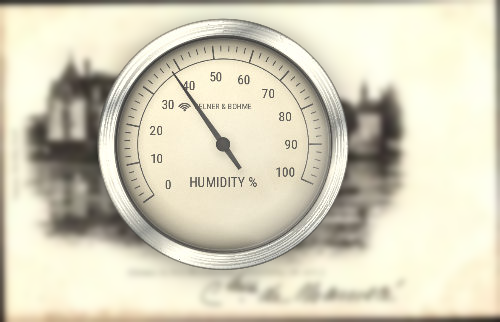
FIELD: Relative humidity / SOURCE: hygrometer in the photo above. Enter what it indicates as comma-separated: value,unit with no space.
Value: 38,%
